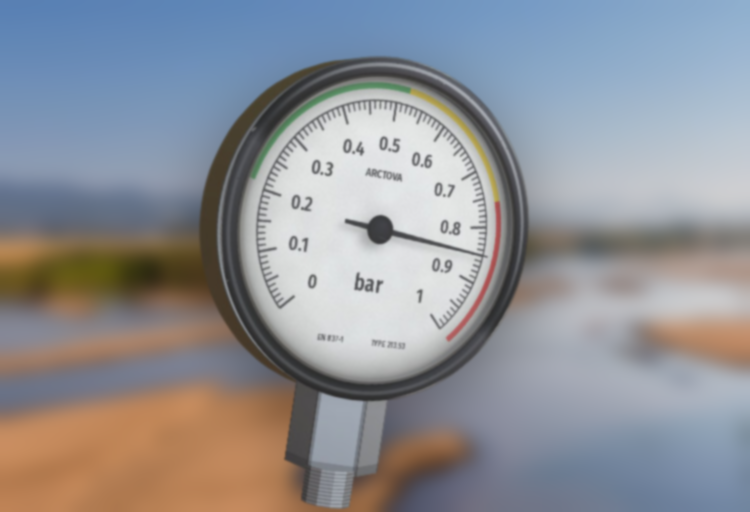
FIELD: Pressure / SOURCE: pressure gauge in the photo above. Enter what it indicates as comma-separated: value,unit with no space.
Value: 0.85,bar
